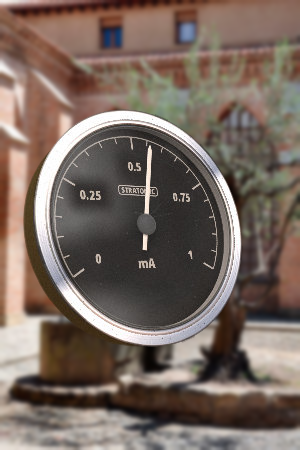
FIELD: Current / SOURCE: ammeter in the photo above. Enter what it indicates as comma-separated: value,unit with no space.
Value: 0.55,mA
